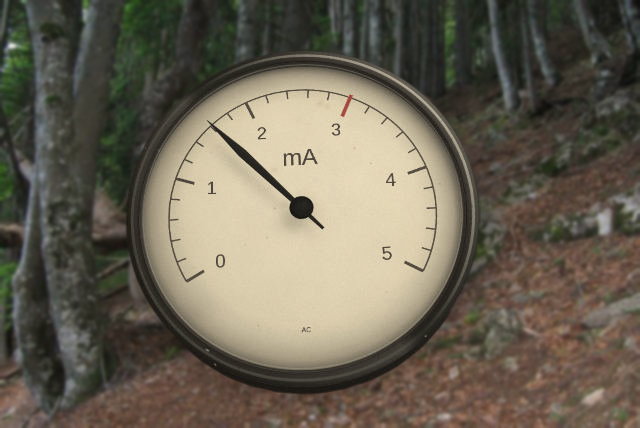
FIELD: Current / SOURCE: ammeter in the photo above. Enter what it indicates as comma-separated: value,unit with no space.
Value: 1.6,mA
